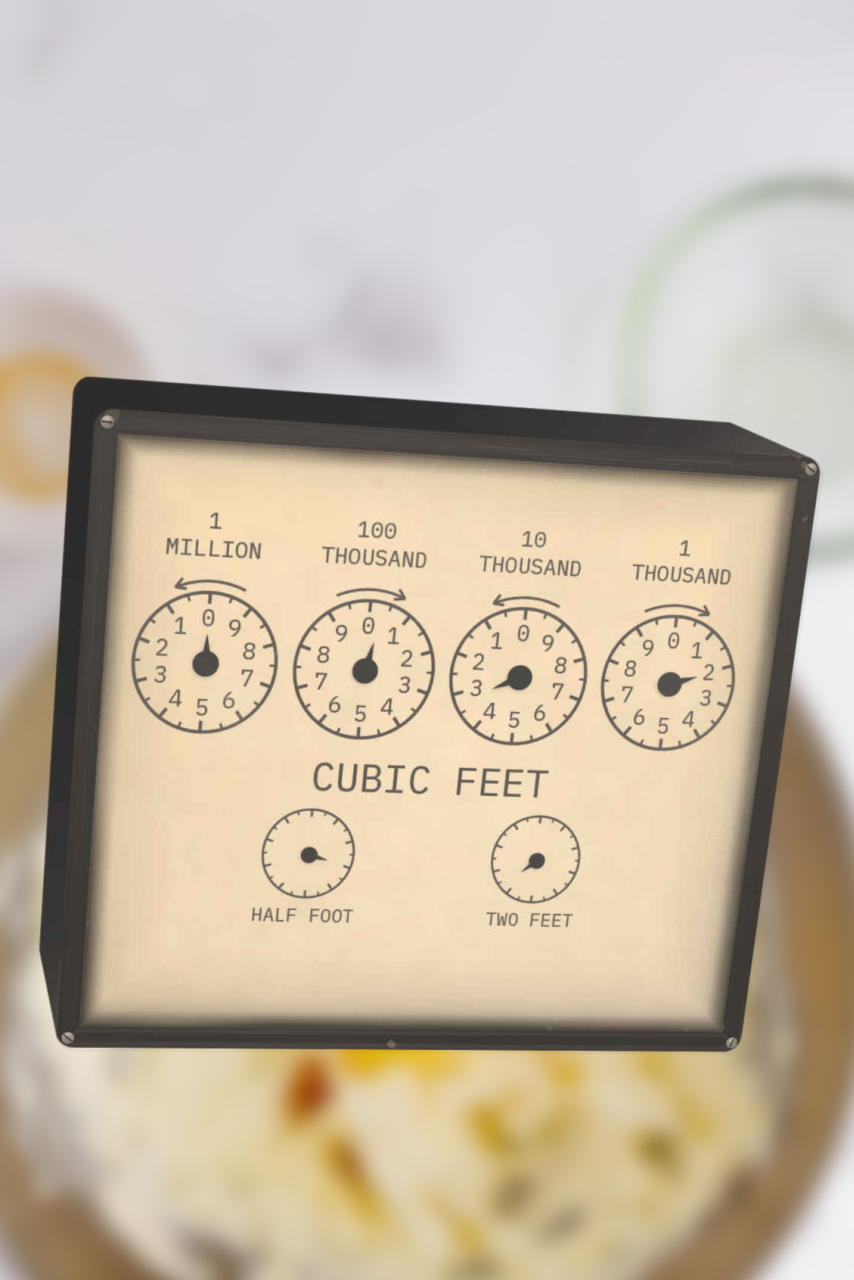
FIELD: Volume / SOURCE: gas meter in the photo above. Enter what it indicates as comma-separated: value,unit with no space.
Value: 3200,ft³
